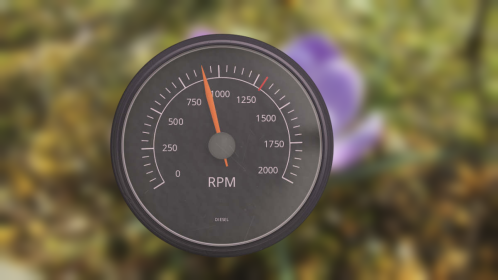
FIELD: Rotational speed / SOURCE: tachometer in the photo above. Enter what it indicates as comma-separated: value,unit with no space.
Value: 900,rpm
